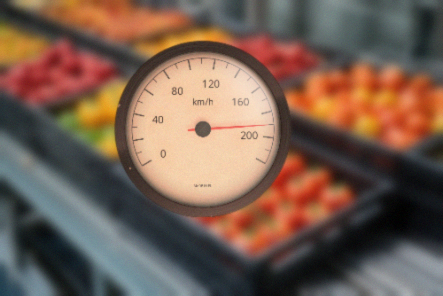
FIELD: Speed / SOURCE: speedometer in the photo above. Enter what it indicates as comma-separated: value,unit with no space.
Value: 190,km/h
